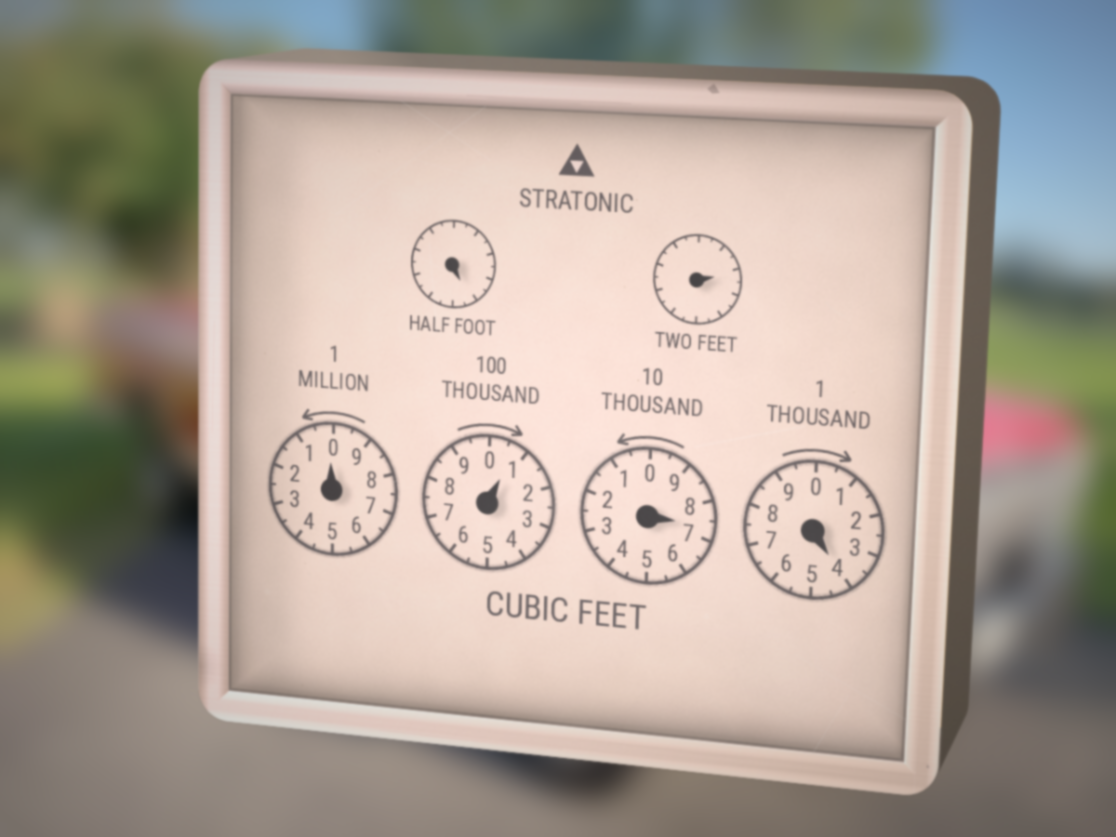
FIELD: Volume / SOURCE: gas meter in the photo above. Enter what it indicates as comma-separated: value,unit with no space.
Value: 7400,ft³
